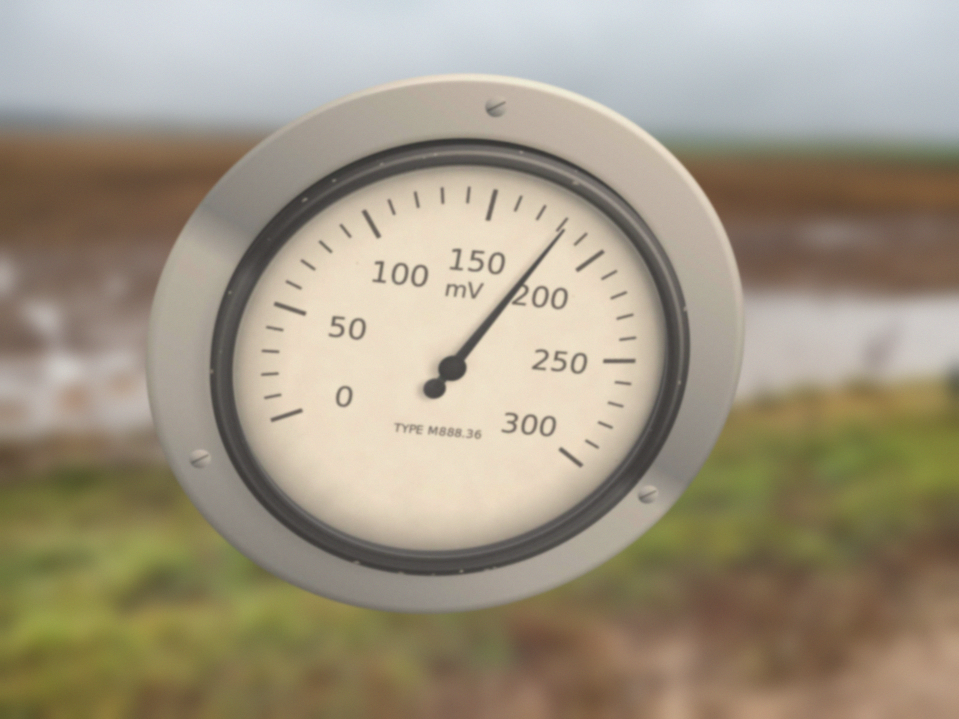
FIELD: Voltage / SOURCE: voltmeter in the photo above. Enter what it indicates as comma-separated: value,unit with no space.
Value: 180,mV
